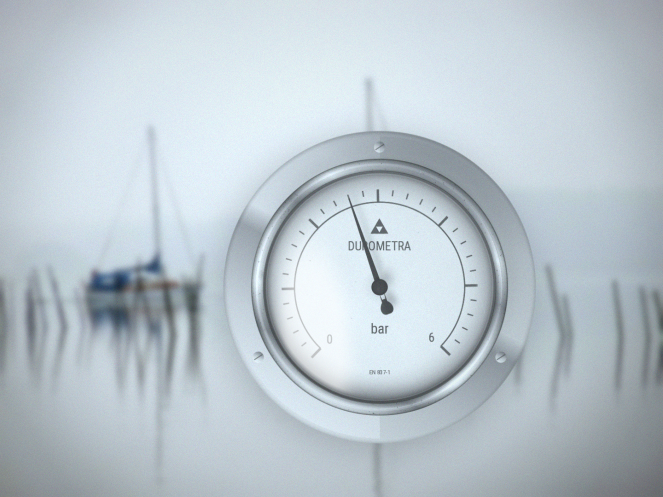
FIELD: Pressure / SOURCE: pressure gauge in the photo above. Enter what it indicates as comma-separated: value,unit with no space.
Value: 2.6,bar
